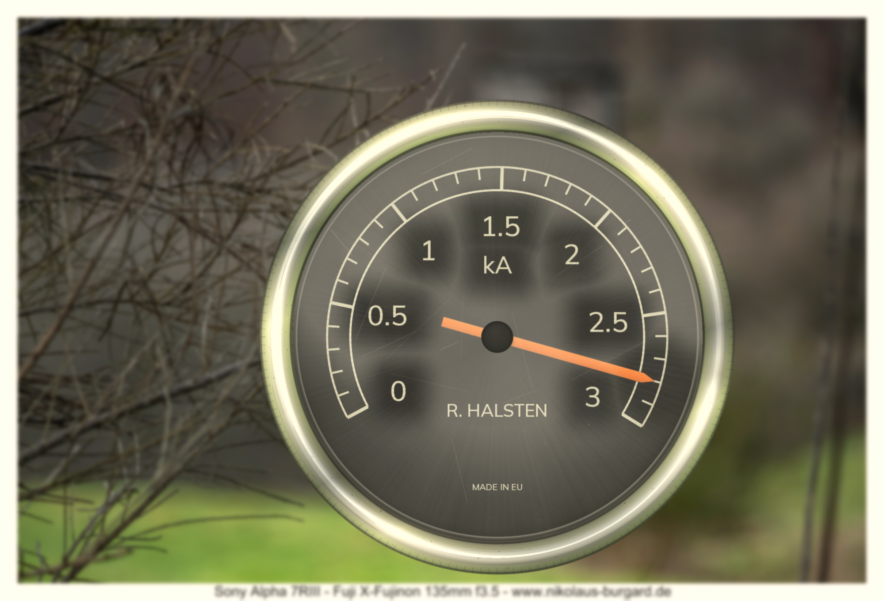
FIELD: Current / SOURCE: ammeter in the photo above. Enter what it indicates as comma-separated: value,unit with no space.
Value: 2.8,kA
